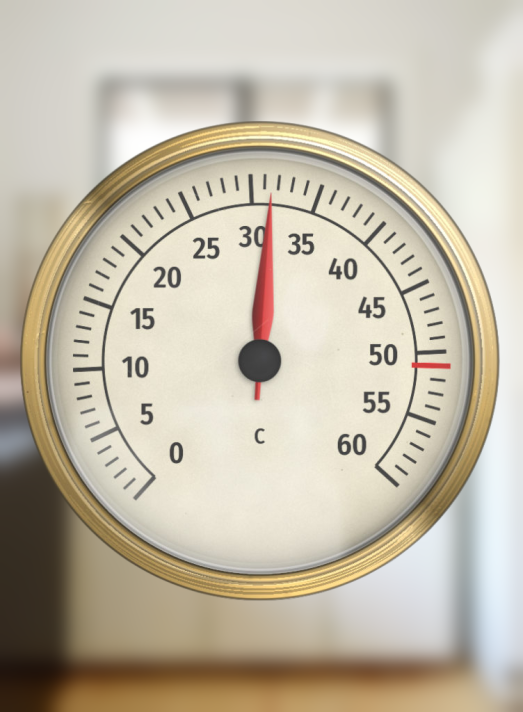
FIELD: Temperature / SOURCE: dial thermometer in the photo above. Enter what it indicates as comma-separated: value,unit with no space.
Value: 31.5,°C
